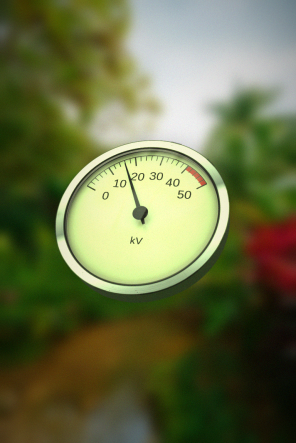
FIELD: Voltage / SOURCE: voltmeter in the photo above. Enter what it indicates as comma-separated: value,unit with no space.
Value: 16,kV
